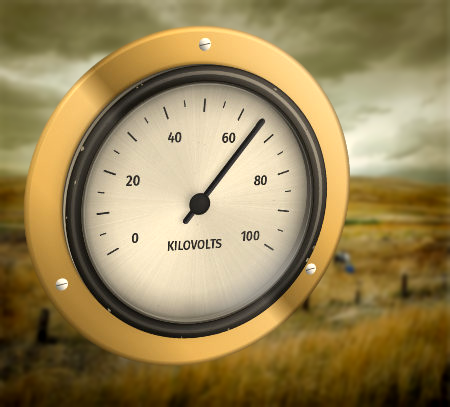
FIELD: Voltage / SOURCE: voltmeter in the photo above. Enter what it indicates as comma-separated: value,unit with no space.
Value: 65,kV
